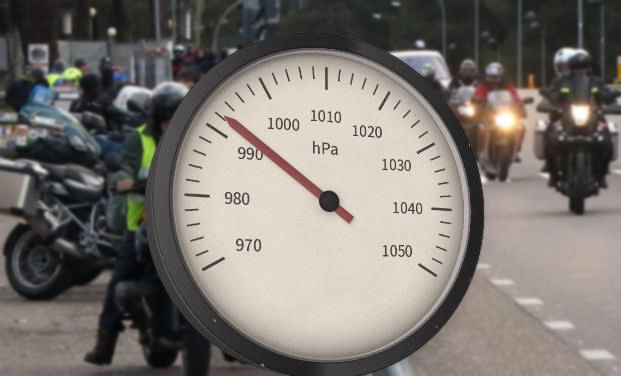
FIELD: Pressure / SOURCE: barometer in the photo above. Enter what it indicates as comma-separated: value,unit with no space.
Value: 992,hPa
